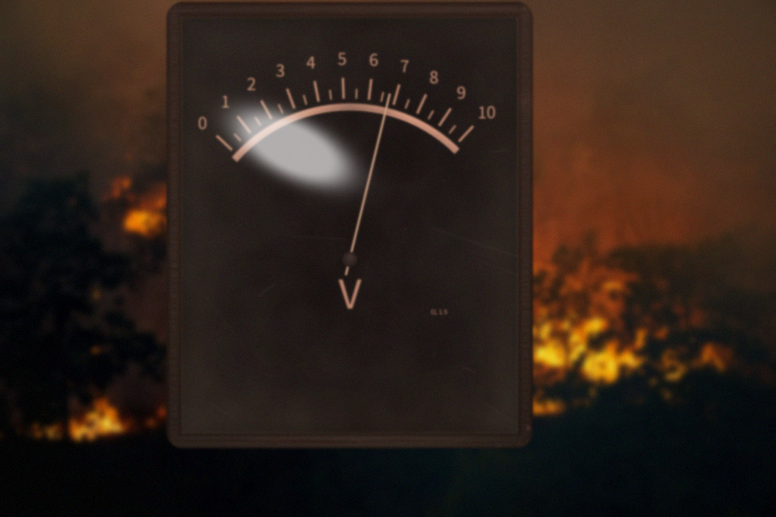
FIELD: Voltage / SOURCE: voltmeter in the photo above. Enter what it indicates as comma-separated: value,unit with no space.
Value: 6.75,V
